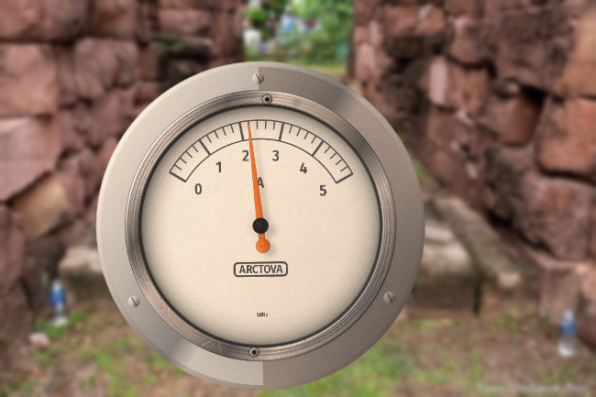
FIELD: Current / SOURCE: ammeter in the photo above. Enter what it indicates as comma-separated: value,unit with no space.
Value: 2.2,A
